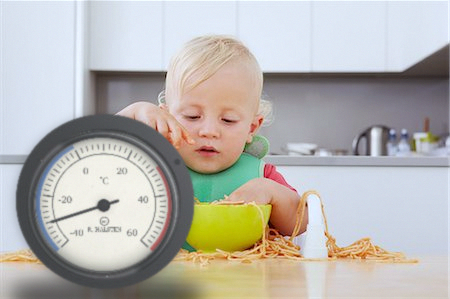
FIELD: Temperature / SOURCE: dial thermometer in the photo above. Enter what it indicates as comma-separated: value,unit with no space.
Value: -30,°C
